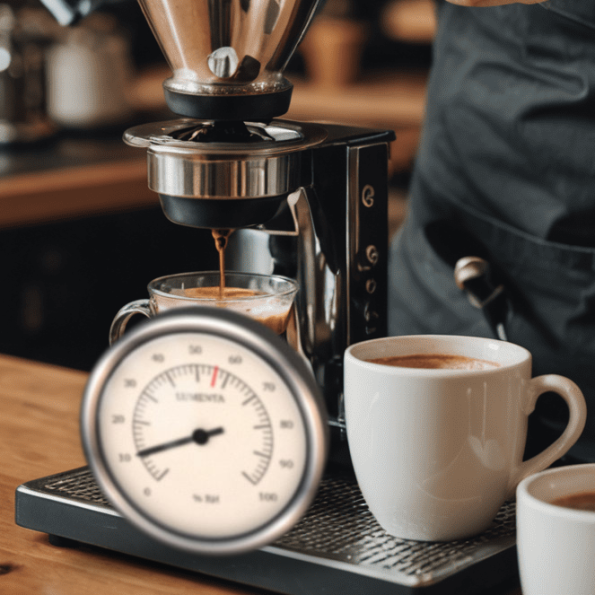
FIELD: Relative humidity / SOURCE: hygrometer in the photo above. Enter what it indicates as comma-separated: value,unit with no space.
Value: 10,%
